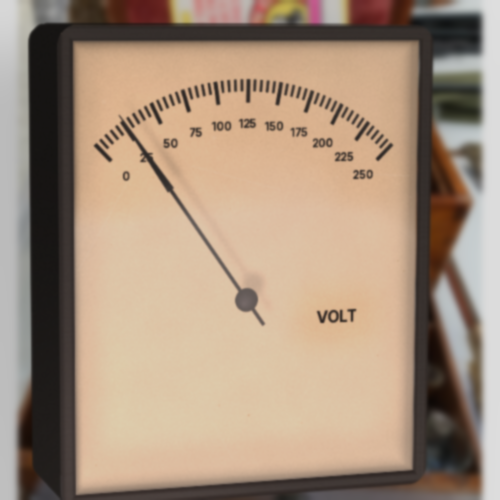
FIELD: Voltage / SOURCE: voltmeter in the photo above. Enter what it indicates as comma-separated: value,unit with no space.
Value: 25,V
